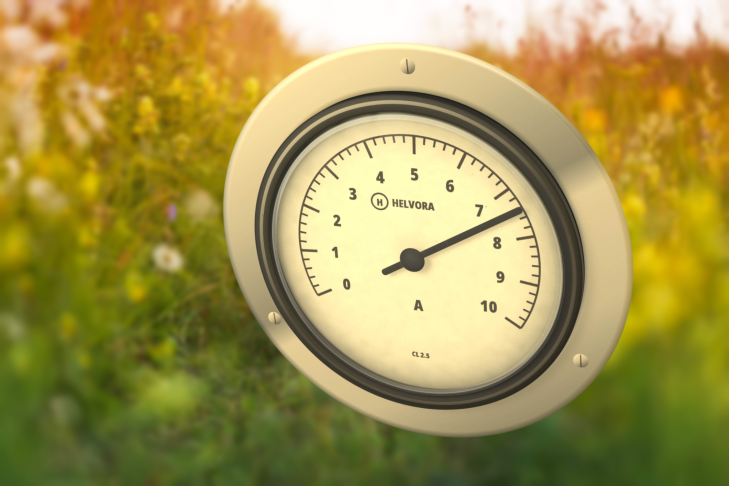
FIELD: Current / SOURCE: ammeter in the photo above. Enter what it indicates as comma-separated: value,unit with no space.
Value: 7.4,A
